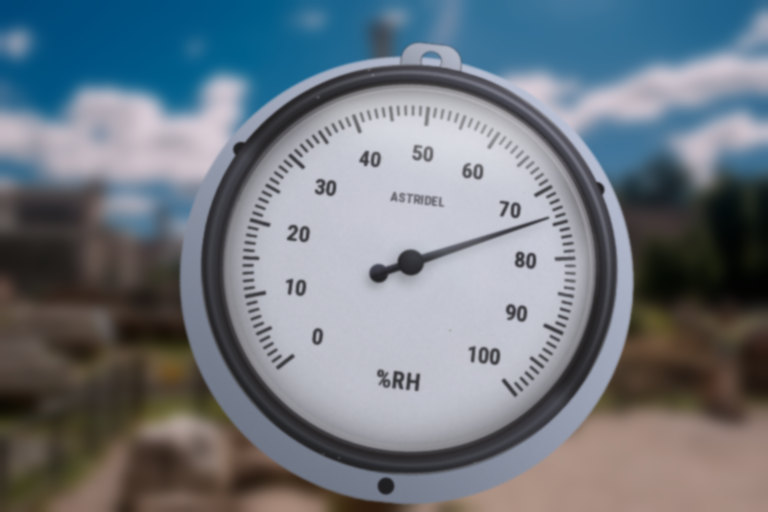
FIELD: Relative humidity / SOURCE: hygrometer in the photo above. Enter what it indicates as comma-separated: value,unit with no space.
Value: 74,%
